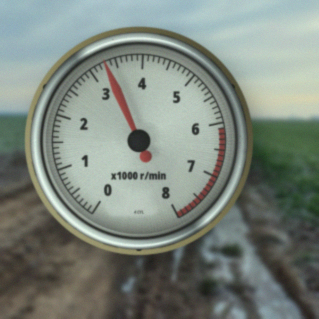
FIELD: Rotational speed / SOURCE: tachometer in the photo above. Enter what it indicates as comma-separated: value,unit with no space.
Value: 3300,rpm
